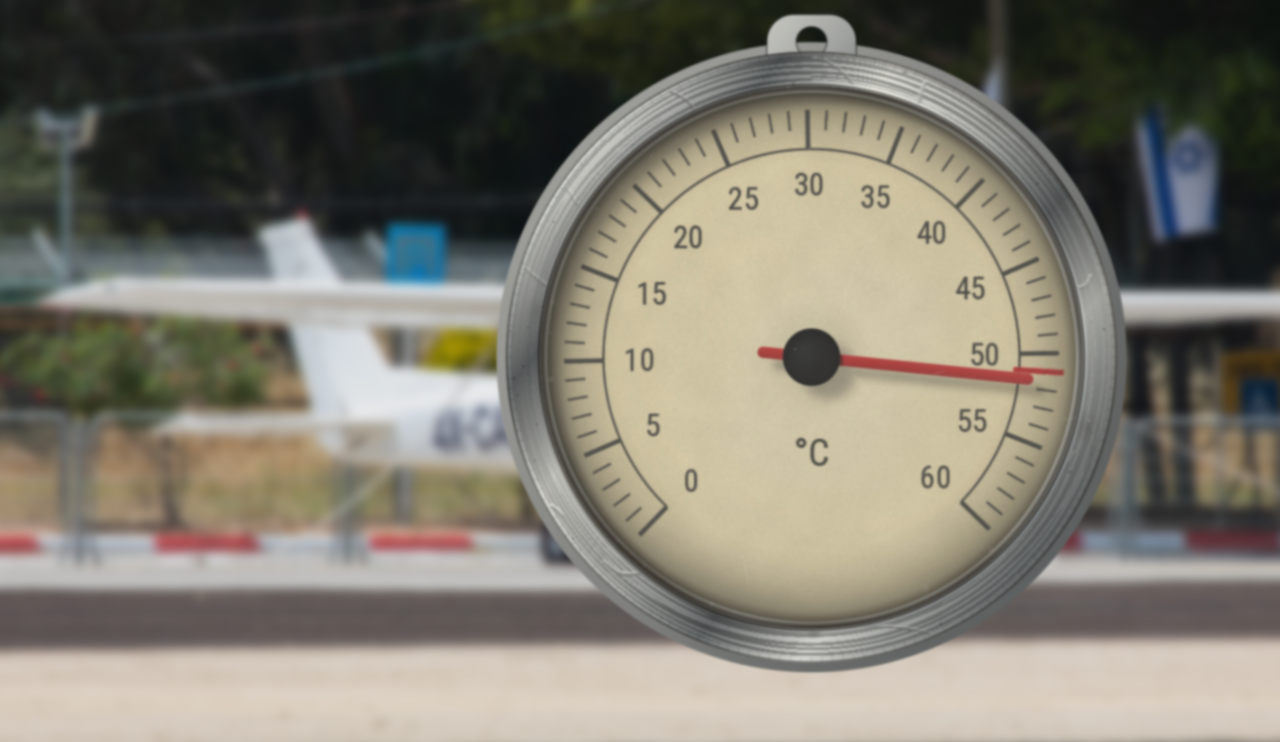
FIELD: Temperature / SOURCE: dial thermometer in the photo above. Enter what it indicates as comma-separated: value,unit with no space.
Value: 51.5,°C
